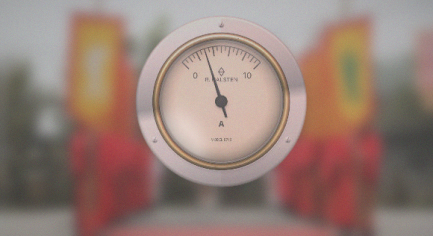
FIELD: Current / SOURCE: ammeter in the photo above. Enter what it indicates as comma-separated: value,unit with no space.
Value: 3,A
